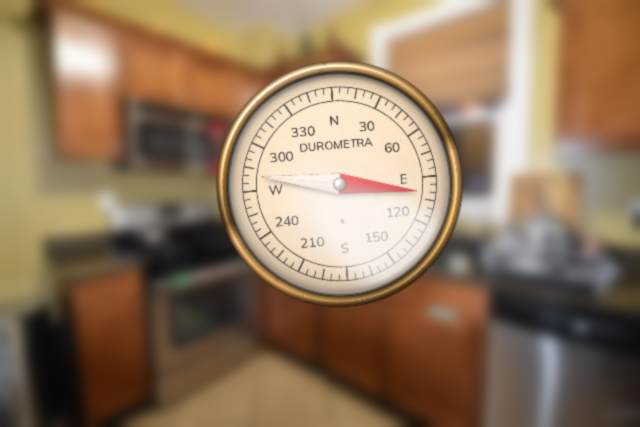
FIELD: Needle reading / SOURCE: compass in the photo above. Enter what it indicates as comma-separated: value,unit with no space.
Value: 100,°
